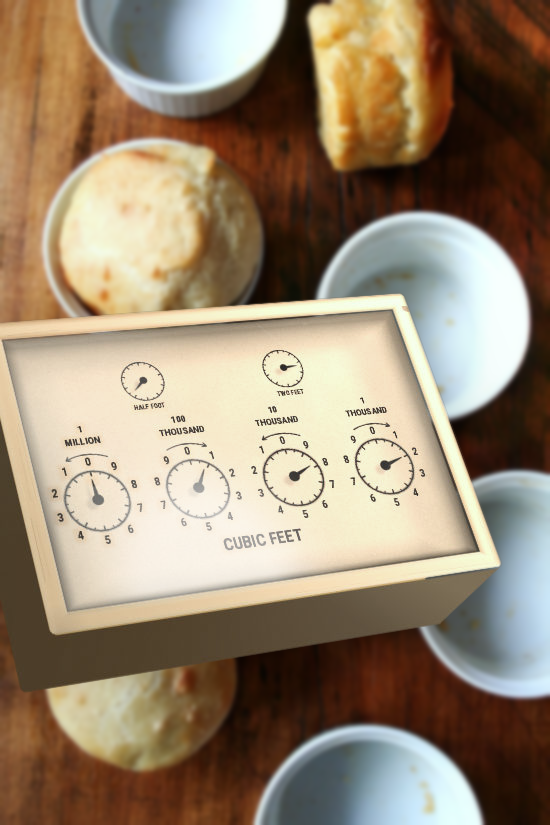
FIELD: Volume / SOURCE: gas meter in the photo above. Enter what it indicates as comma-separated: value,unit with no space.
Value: 8200,ft³
